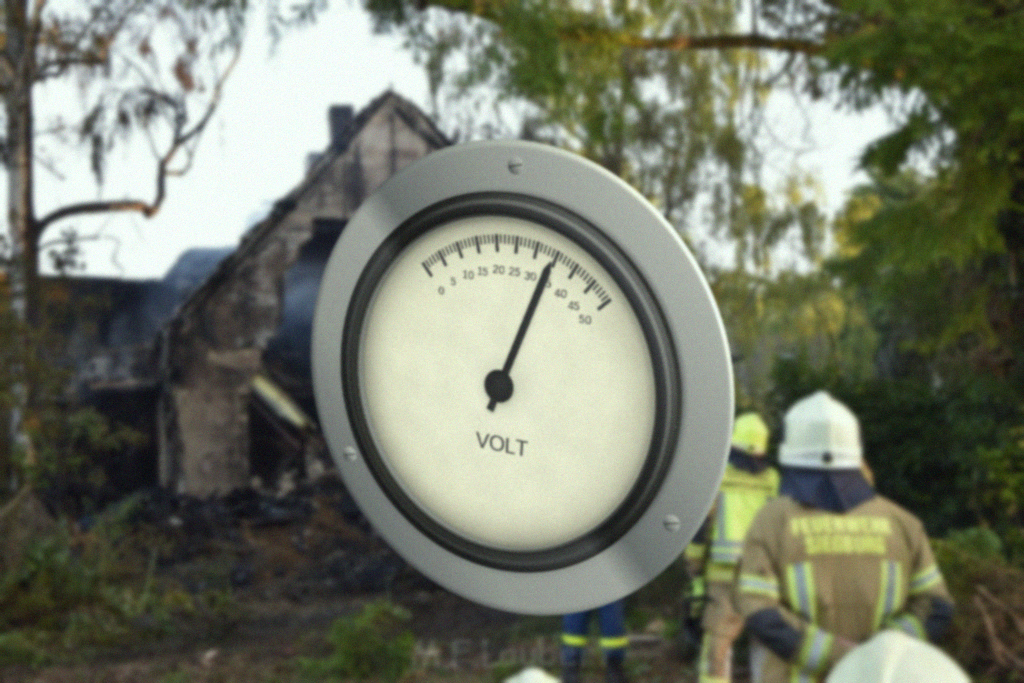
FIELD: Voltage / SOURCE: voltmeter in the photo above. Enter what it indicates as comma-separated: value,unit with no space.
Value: 35,V
